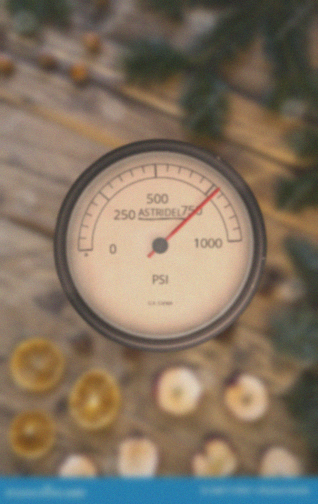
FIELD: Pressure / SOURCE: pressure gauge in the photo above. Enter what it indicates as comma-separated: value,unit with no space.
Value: 775,psi
